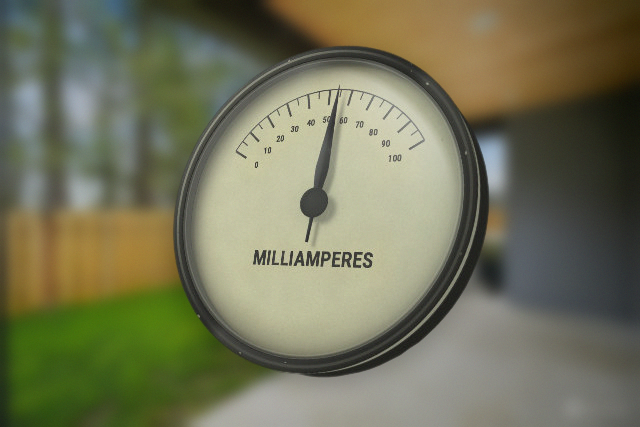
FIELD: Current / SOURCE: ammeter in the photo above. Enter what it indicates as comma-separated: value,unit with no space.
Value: 55,mA
